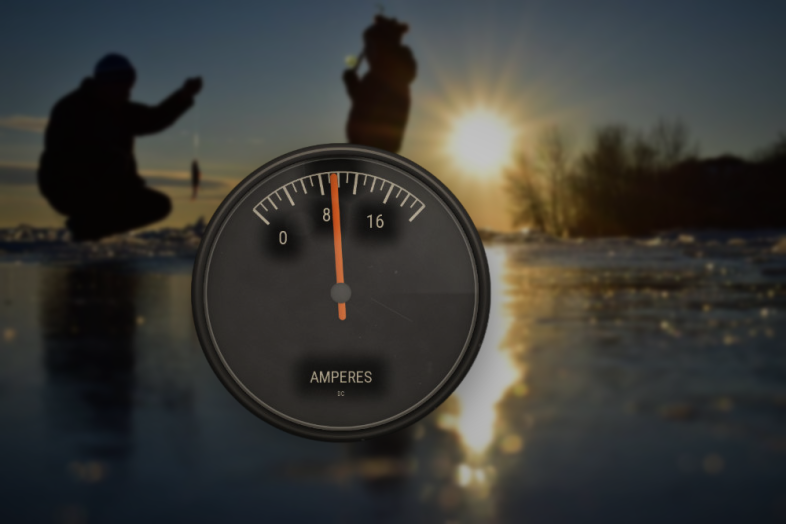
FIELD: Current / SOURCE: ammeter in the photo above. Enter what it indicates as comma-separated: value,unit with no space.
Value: 9.5,A
